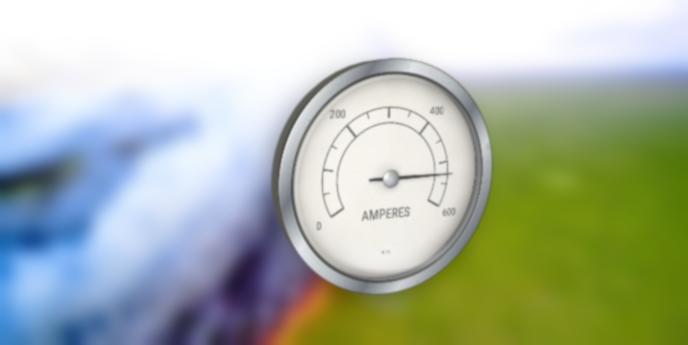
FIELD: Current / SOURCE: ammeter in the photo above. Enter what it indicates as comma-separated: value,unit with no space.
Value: 525,A
